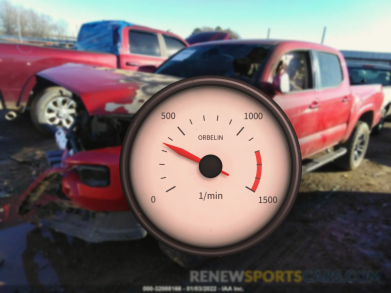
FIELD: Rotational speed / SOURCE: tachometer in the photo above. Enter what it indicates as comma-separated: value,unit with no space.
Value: 350,rpm
